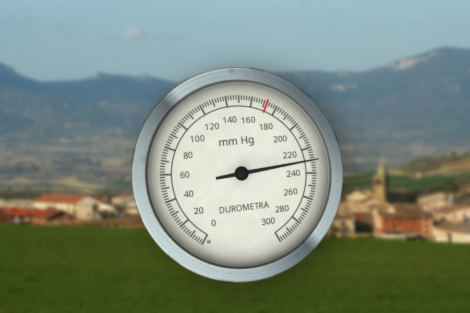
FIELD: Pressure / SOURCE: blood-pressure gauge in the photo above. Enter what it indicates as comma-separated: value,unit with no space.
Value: 230,mmHg
